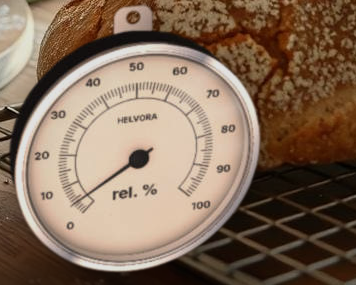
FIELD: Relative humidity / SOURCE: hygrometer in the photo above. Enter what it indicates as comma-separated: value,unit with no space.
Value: 5,%
